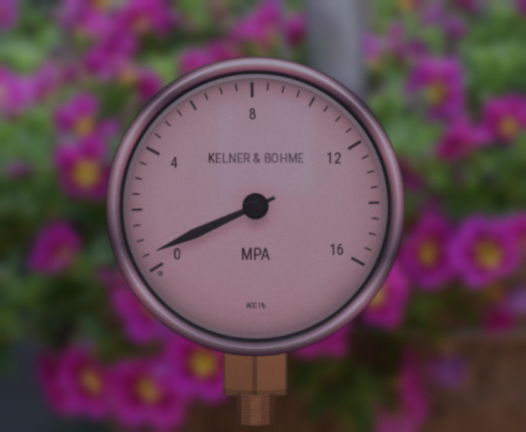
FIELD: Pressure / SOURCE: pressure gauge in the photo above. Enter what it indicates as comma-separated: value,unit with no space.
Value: 0.5,MPa
